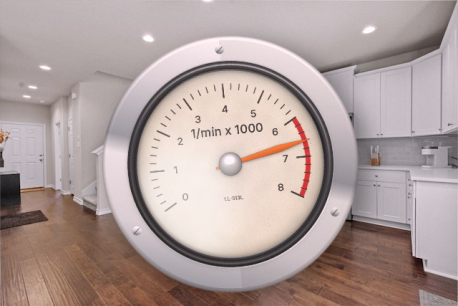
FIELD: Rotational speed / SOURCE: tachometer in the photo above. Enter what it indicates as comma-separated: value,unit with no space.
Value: 6600,rpm
